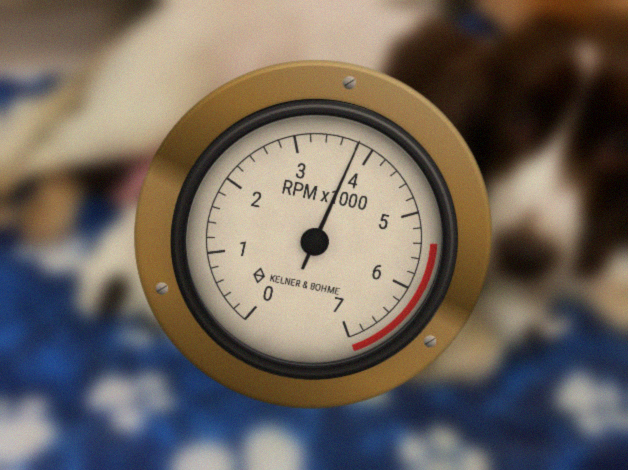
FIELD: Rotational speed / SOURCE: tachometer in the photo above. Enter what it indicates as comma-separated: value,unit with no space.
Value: 3800,rpm
